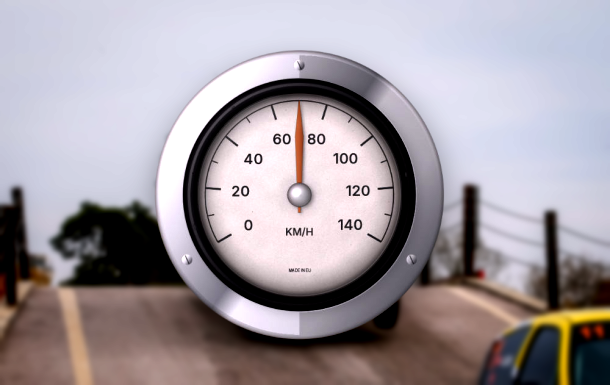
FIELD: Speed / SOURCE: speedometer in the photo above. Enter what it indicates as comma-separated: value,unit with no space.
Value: 70,km/h
